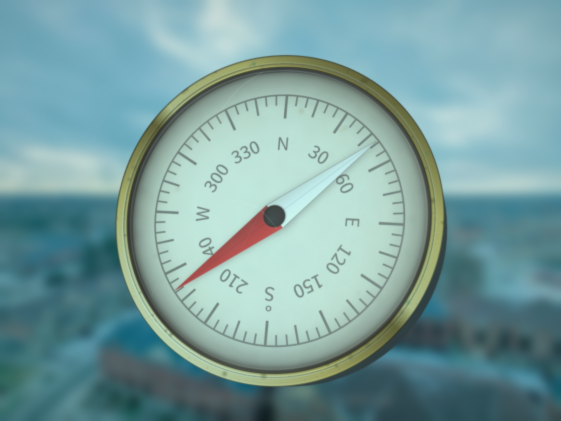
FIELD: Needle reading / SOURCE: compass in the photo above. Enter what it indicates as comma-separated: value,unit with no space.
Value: 230,°
